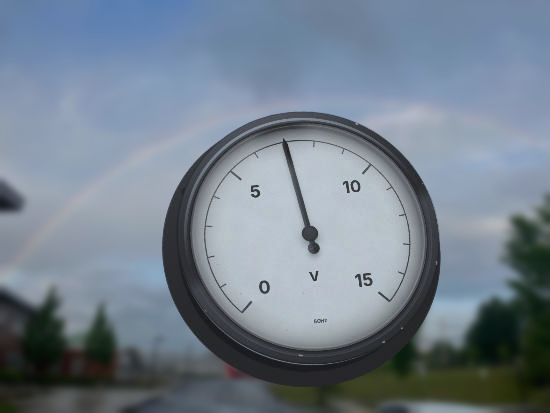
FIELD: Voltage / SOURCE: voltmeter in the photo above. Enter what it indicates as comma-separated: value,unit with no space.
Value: 7,V
